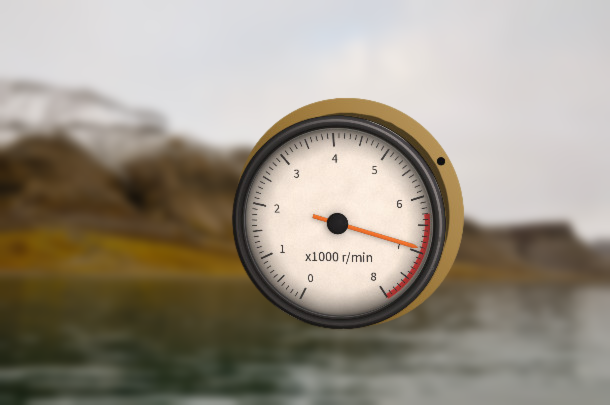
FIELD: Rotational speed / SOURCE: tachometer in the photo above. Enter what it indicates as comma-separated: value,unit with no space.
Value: 6900,rpm
